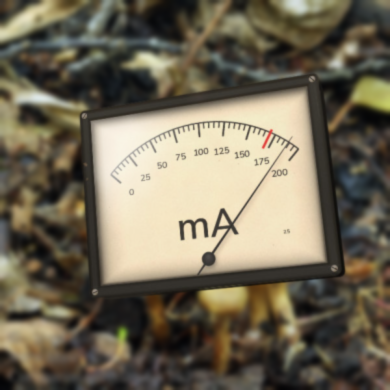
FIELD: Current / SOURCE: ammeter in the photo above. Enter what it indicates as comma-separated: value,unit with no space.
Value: 190,mA
